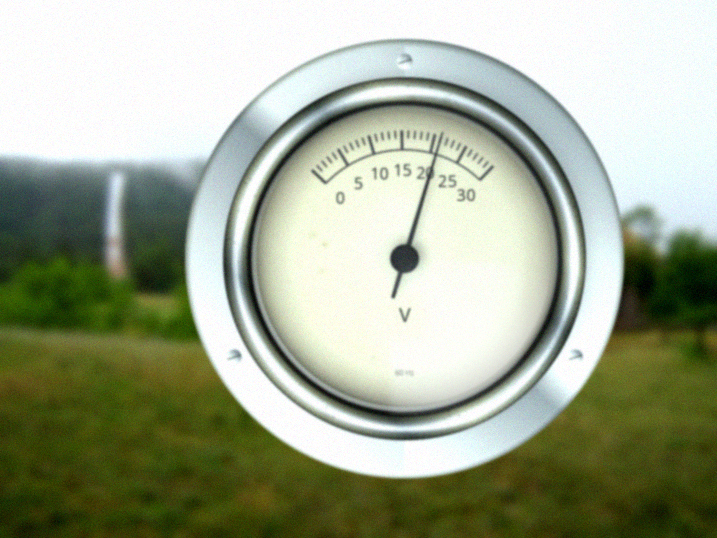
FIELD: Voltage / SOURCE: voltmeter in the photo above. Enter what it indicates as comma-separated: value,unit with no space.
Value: 21,V
